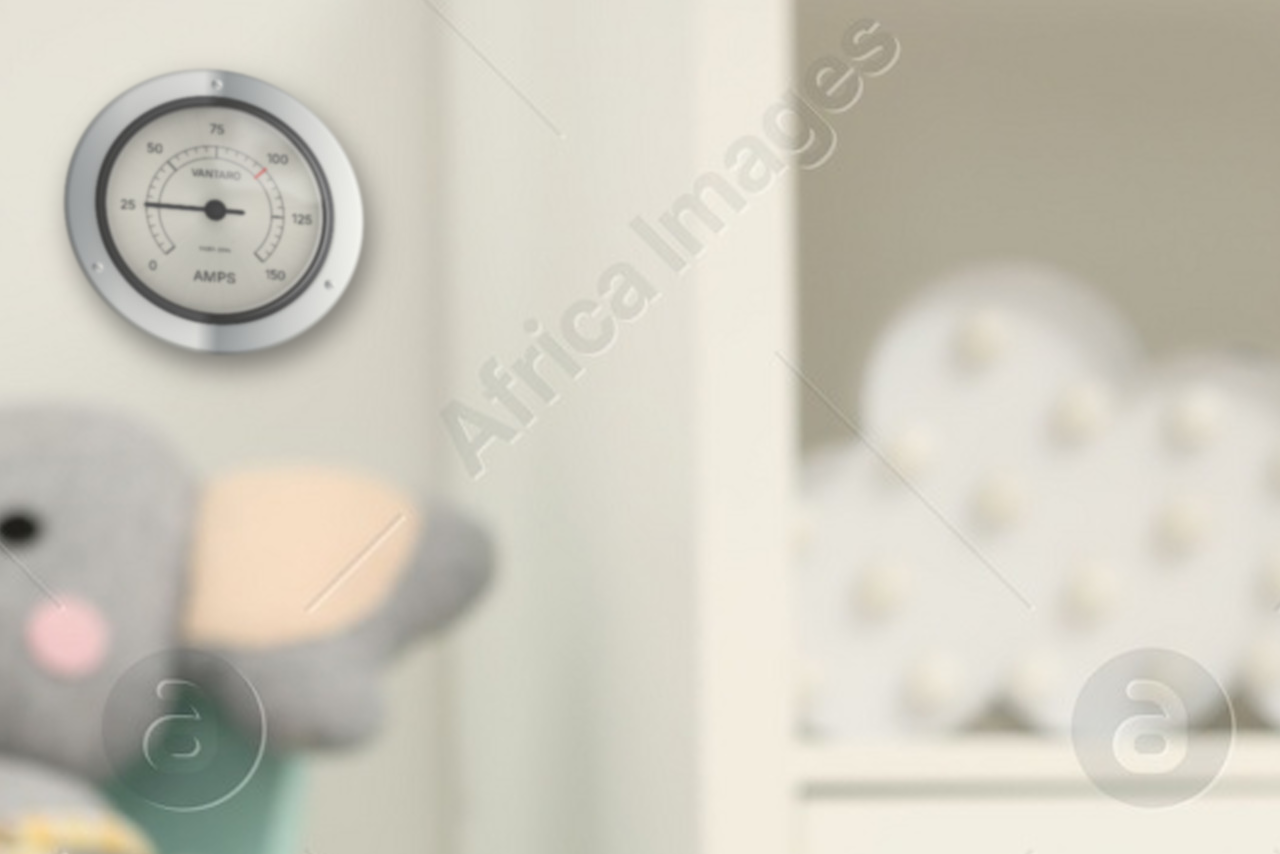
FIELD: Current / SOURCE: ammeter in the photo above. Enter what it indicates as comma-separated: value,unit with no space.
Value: 25,A
